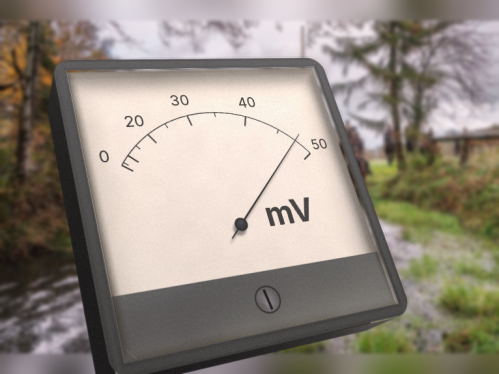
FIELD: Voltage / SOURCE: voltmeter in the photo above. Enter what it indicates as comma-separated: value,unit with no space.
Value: 47.5,mV
